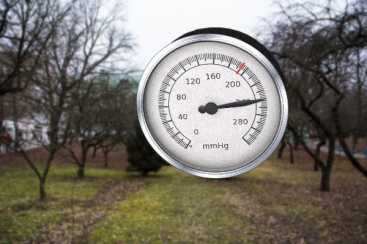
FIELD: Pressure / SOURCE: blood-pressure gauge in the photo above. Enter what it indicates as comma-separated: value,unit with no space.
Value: 240,mmHg
